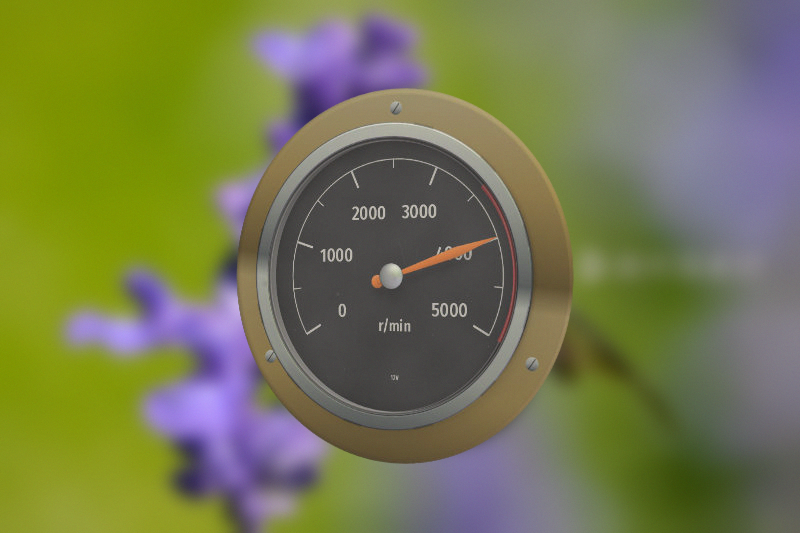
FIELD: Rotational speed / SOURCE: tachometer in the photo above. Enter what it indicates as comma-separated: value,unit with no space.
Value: 4000,rpm
